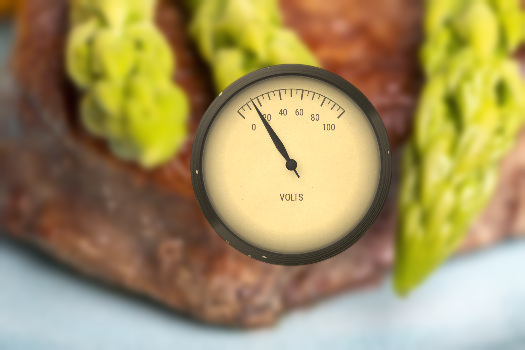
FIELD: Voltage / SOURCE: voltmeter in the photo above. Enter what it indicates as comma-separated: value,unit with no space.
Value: 15,V
